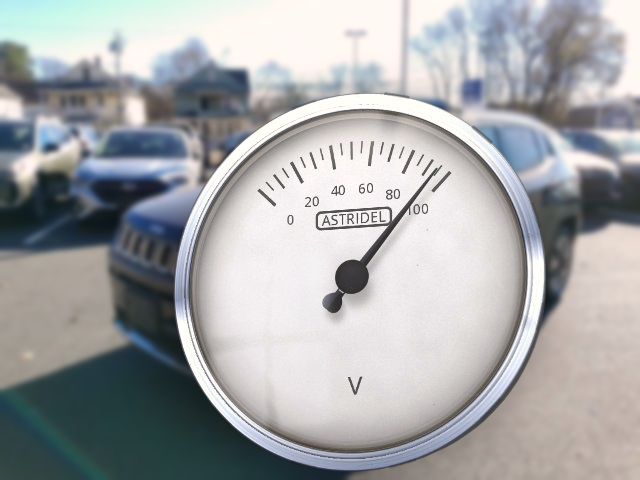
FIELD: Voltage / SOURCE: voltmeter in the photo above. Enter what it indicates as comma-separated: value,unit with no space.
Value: 95,V
